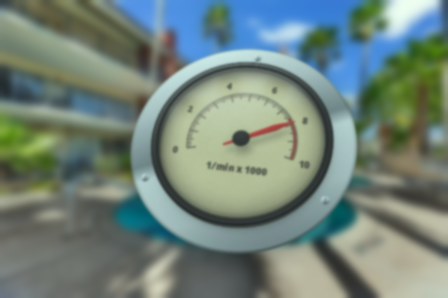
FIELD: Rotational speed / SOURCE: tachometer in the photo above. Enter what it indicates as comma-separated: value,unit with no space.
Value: 8000,rpm
